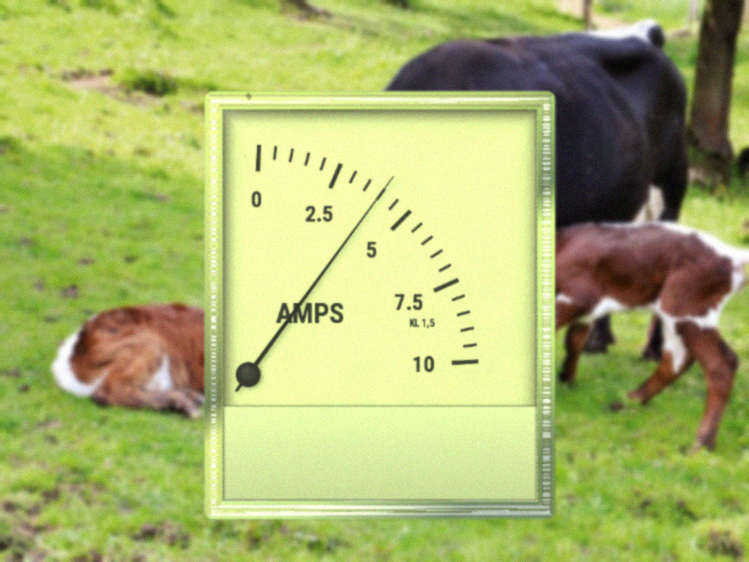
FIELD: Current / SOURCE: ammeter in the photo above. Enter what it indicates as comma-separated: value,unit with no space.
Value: 4,A
